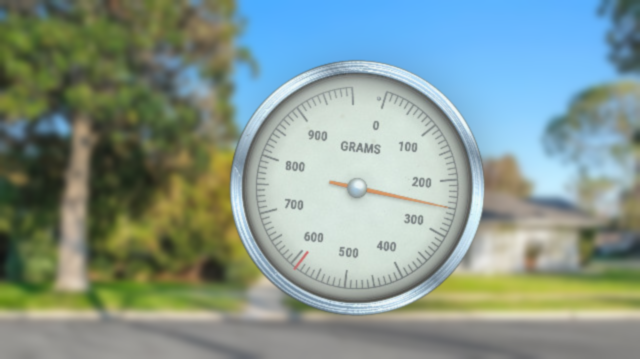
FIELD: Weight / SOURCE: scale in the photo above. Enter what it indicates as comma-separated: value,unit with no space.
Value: 250,g
